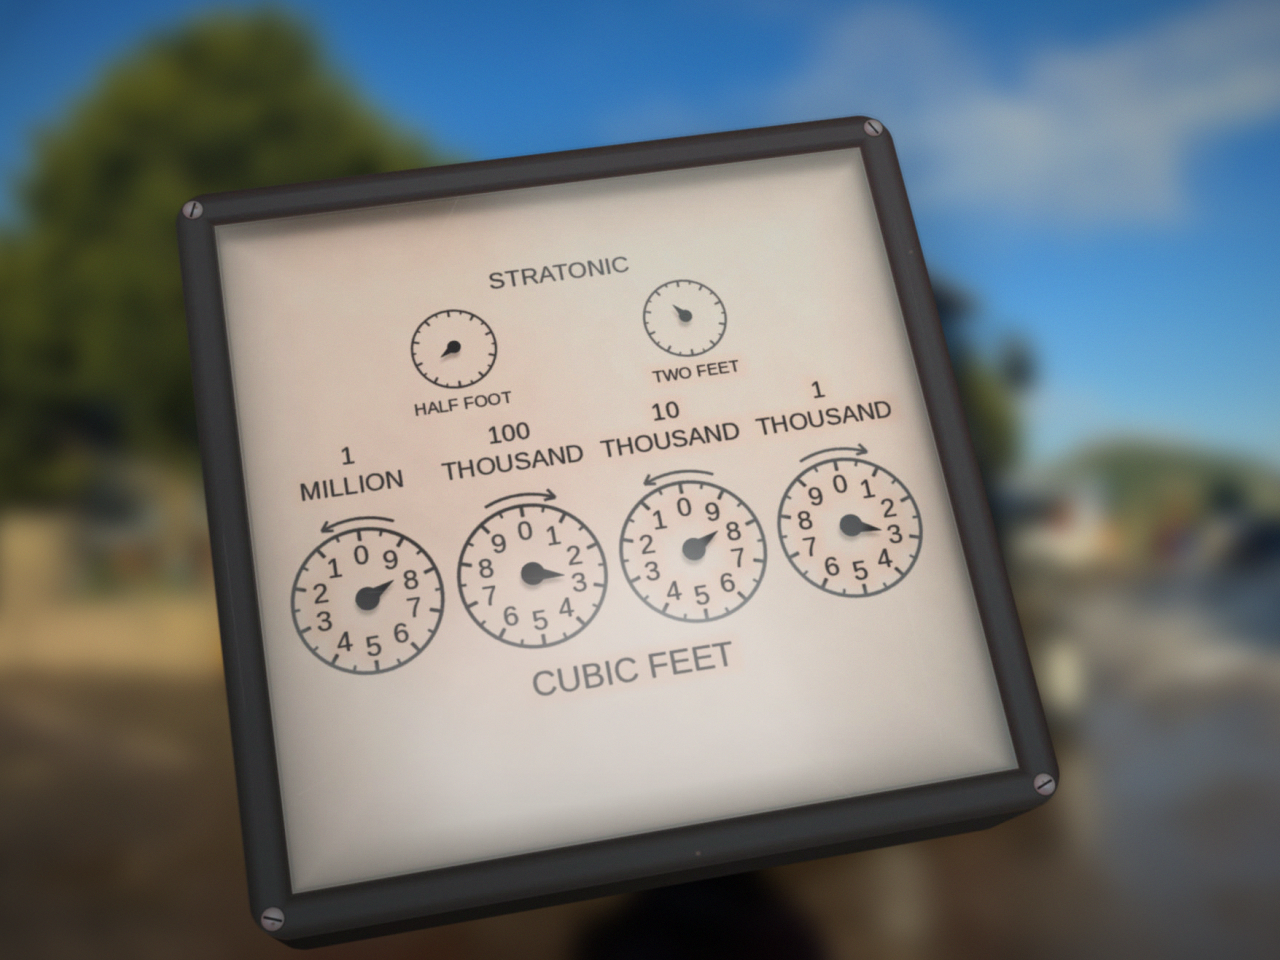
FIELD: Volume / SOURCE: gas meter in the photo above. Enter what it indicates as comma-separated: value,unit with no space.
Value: 828300,ft³
